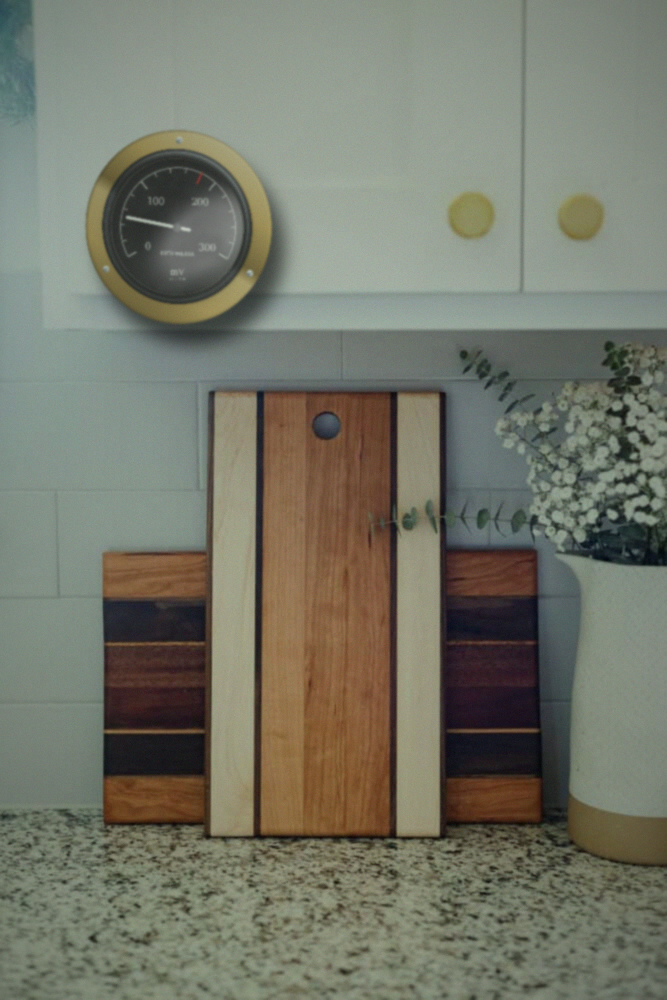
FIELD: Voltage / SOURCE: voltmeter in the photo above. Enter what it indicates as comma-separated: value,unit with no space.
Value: 50,mV
